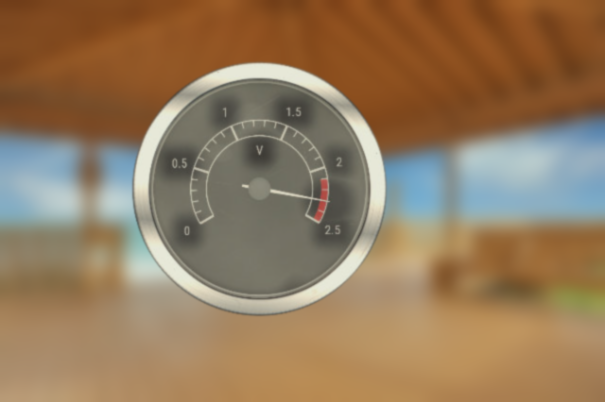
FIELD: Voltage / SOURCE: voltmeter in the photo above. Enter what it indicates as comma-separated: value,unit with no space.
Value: 2.3,V
